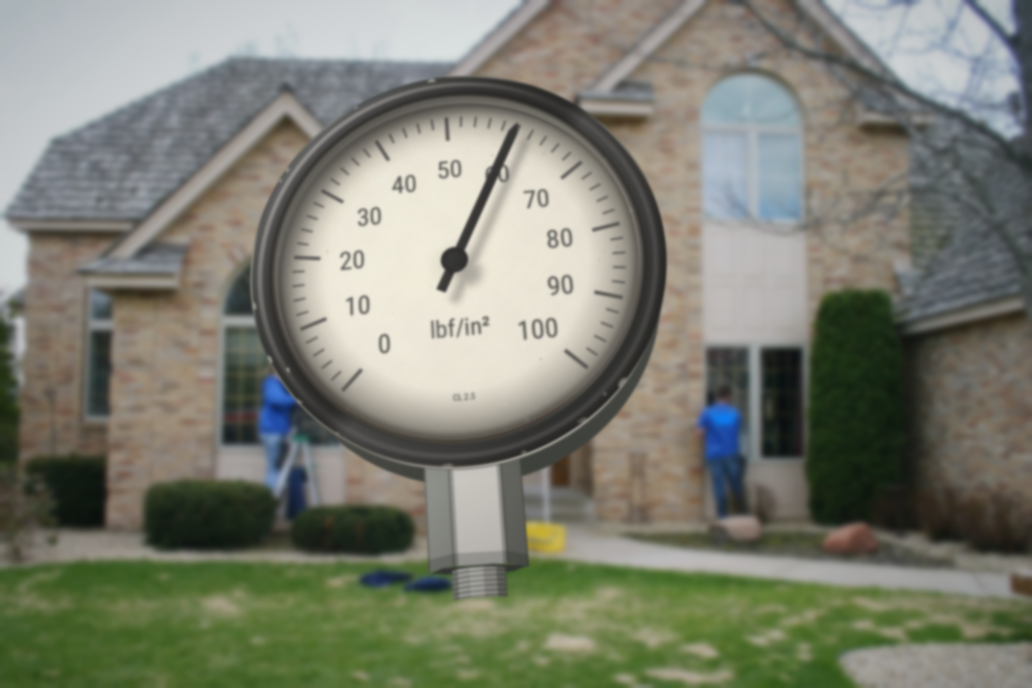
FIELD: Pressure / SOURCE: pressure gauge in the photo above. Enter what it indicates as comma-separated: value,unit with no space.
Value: 60,psi
